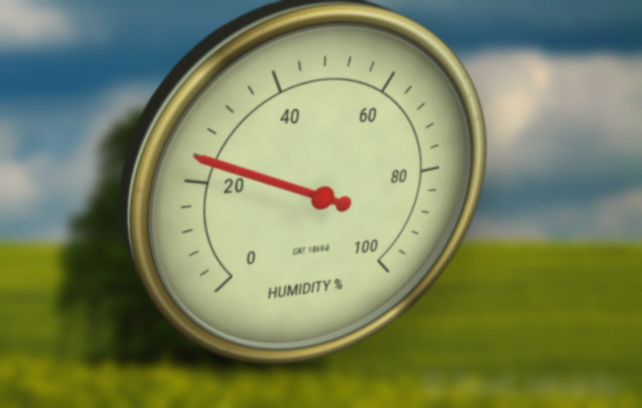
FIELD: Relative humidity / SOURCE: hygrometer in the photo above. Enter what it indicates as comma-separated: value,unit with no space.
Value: 24,%
